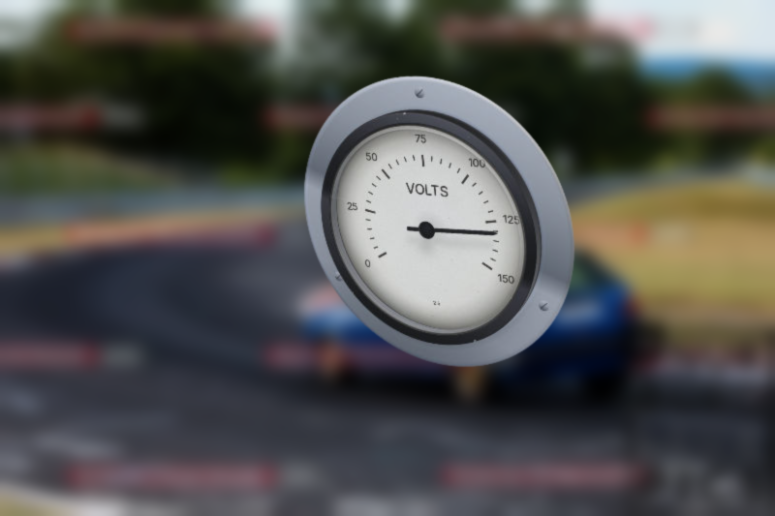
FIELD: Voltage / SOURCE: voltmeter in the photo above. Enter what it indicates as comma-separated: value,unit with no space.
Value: 130,V
